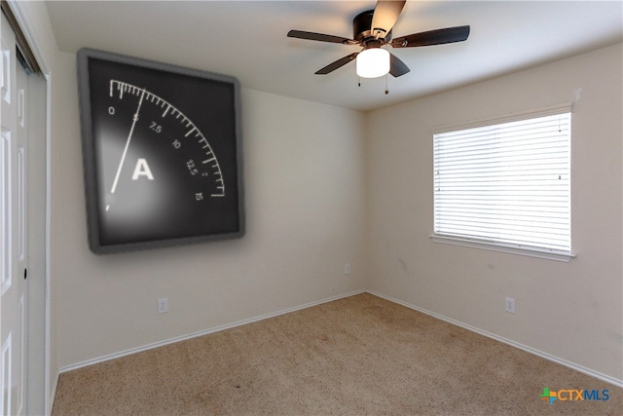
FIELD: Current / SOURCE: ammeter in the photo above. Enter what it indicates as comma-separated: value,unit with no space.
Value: 5,A
